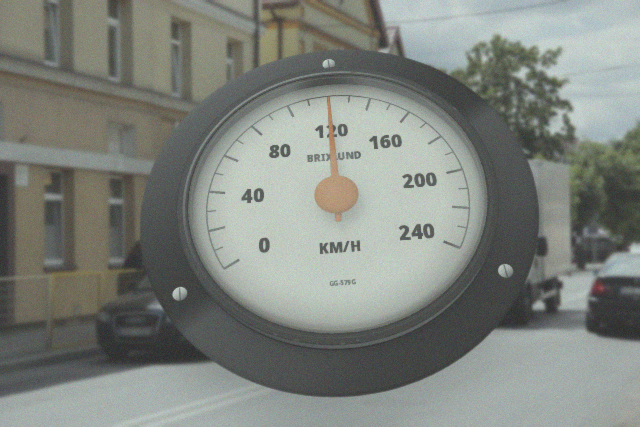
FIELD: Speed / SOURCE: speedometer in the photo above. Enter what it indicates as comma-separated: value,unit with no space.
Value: 120,km/h
